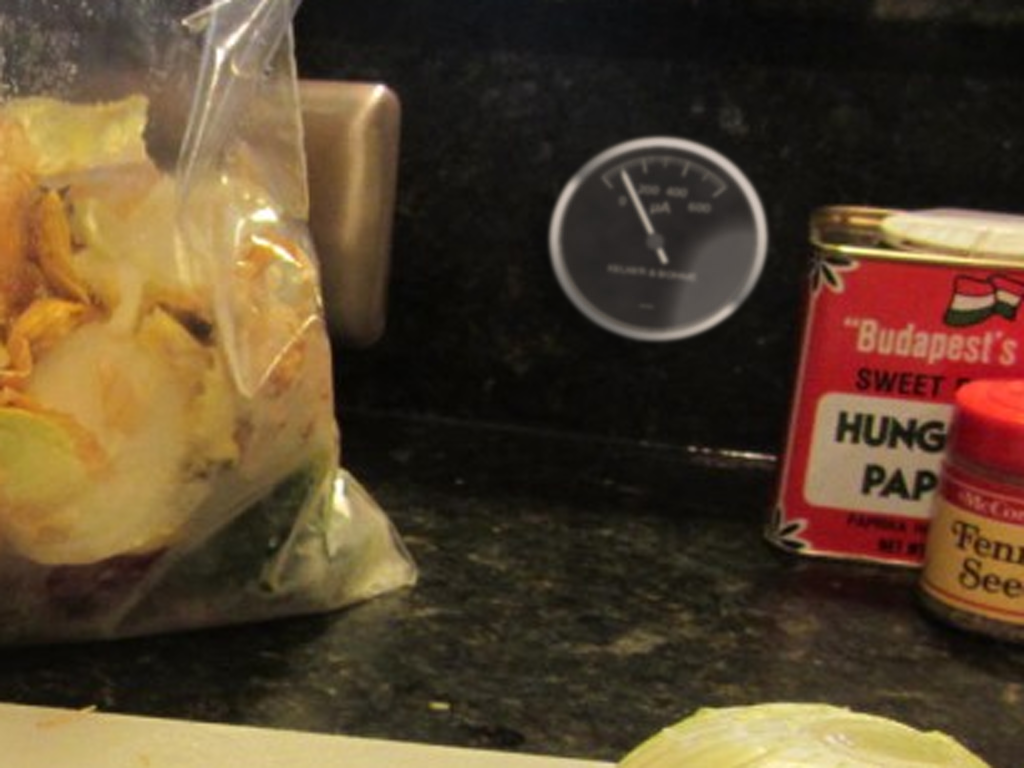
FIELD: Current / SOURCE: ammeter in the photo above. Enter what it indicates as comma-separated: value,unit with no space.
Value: 100,µA
